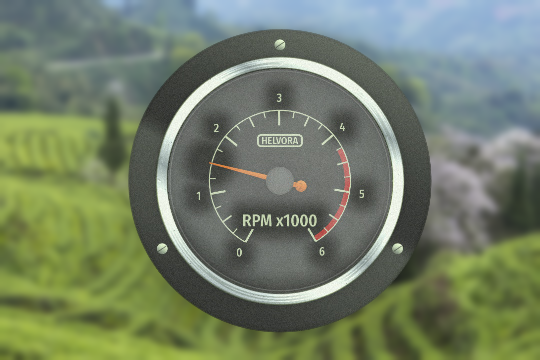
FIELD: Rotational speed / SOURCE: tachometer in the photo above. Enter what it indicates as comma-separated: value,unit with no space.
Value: 1500,rpm
